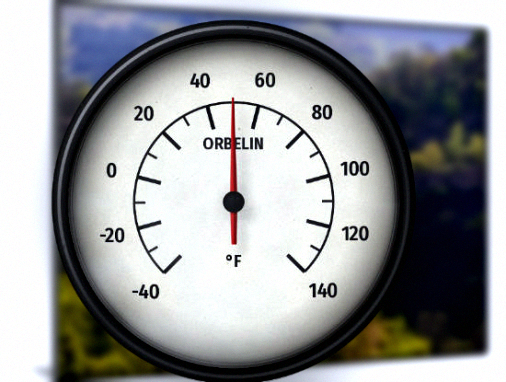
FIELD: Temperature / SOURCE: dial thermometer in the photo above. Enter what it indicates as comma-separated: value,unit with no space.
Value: 50,°F
